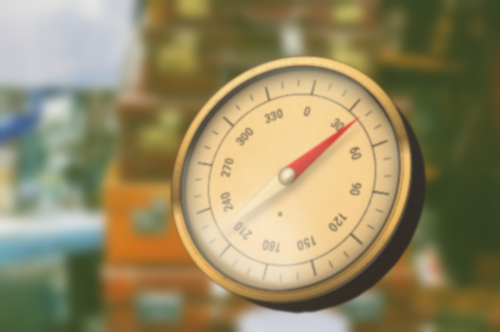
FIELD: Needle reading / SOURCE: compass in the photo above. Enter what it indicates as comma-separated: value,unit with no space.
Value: 40,°
